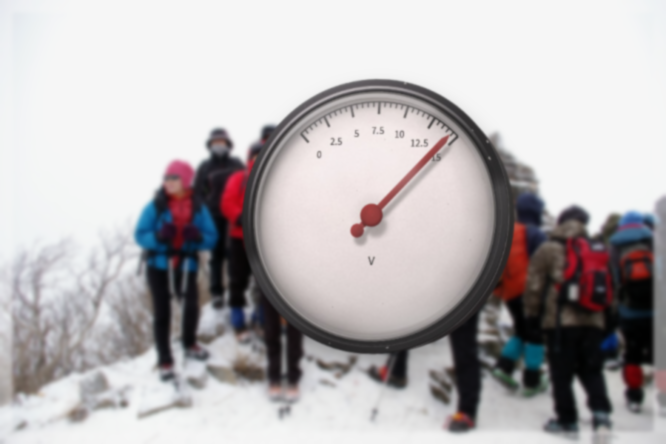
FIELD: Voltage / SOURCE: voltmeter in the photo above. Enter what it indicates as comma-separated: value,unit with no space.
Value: 14.5,V
